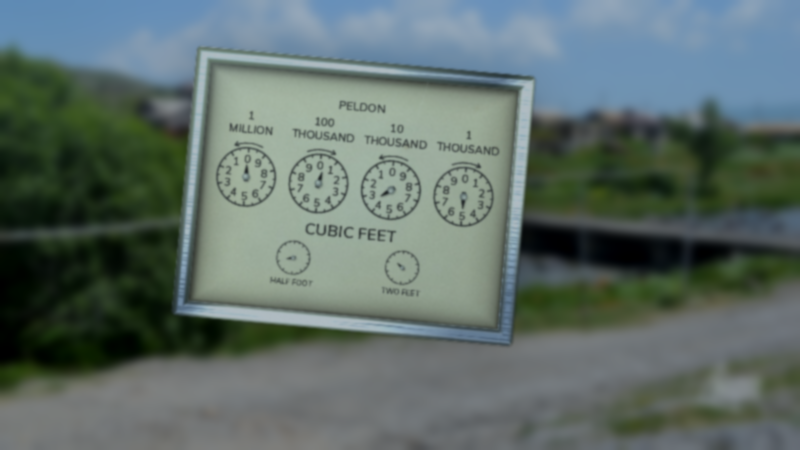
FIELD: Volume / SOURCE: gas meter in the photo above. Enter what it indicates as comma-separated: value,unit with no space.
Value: 3500,ft³
